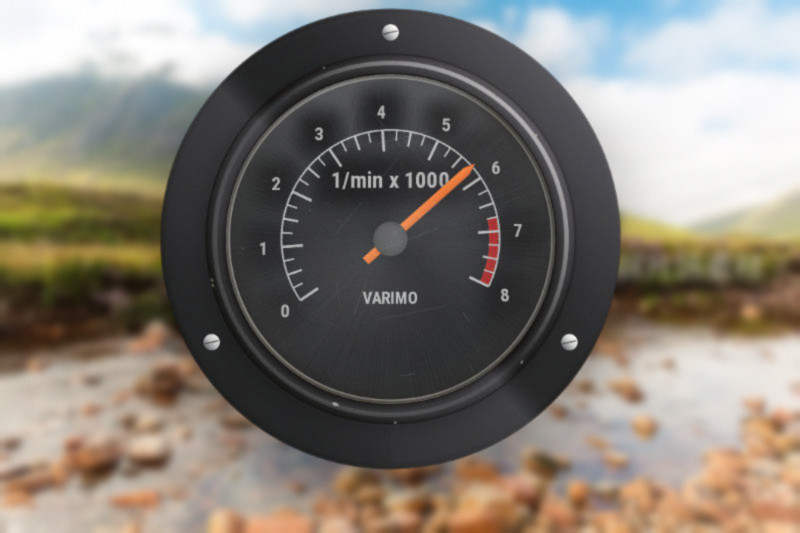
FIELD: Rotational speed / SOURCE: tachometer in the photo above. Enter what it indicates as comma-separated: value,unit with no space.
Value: 5750,rpm
